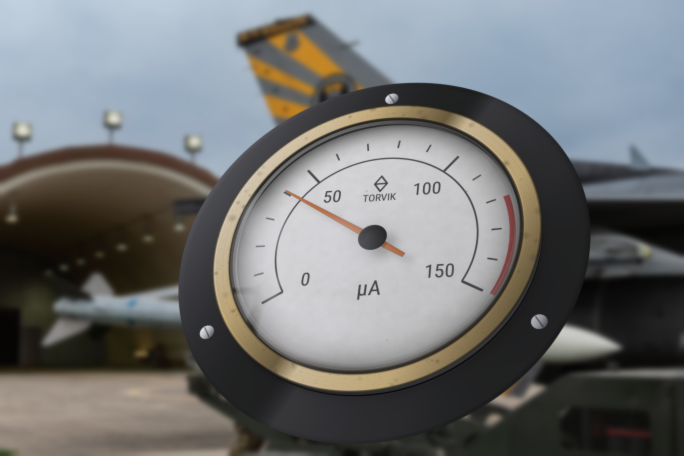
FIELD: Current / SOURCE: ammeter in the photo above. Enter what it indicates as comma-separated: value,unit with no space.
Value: 40,µA
